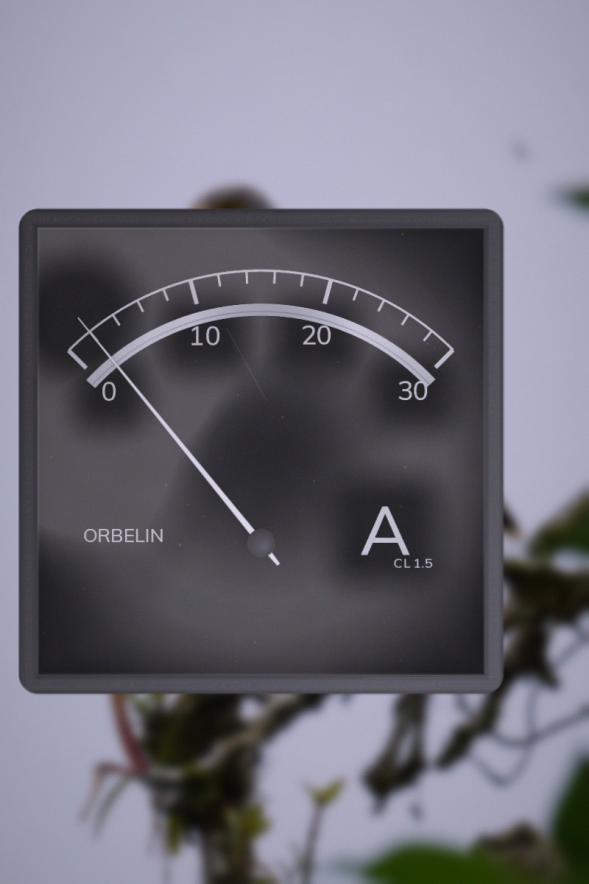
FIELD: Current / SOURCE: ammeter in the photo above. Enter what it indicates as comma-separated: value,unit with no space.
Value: 2,A
